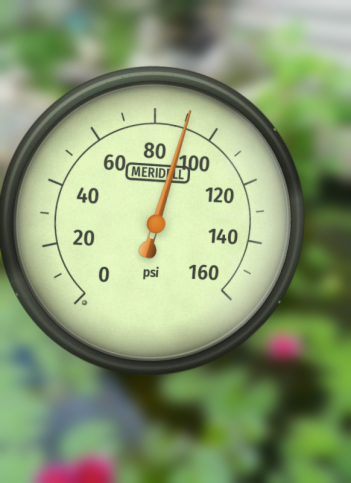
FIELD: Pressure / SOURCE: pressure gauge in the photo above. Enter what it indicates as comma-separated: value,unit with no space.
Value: 90,psi
